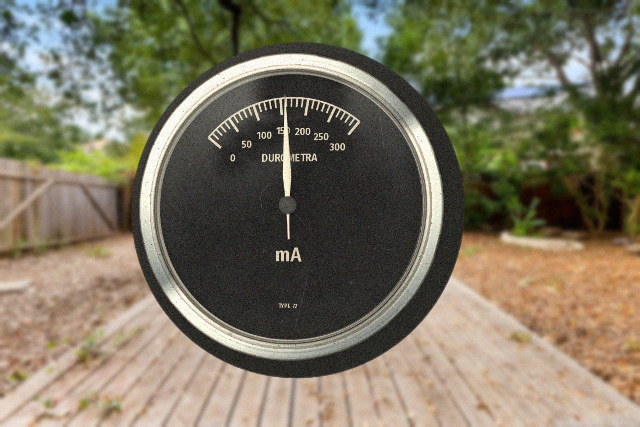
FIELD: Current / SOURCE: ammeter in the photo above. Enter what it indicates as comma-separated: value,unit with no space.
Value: 160,mA
